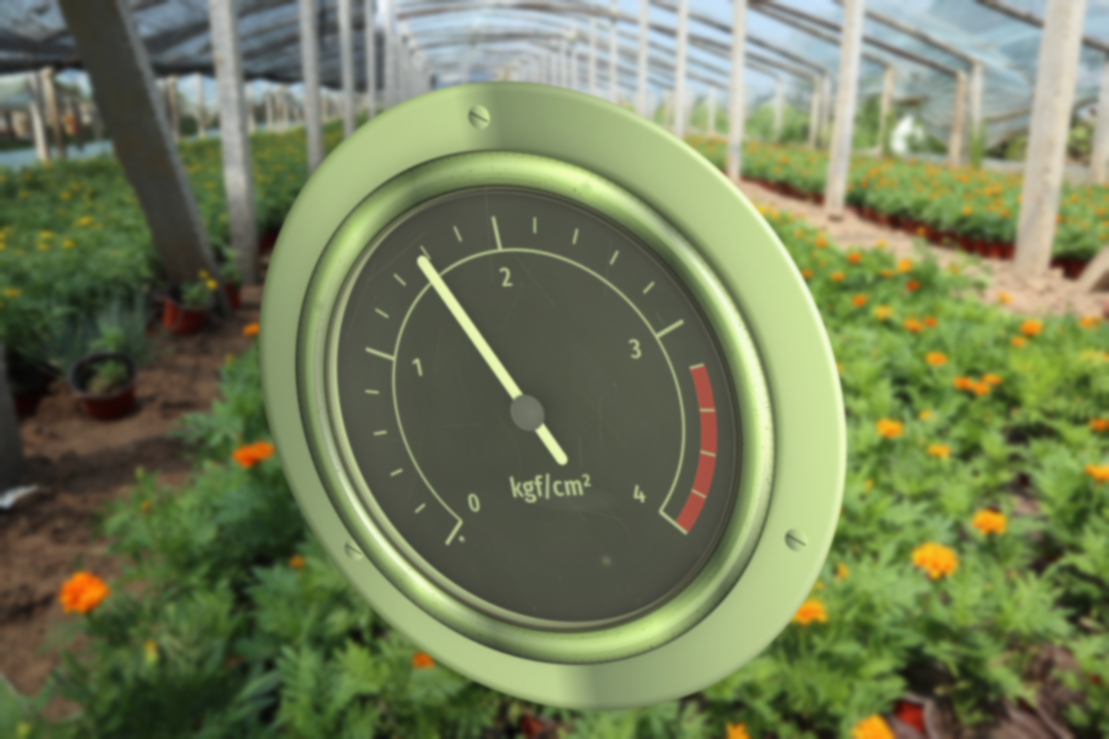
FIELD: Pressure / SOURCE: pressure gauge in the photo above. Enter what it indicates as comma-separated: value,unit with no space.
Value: 1.6,kg/cm²
